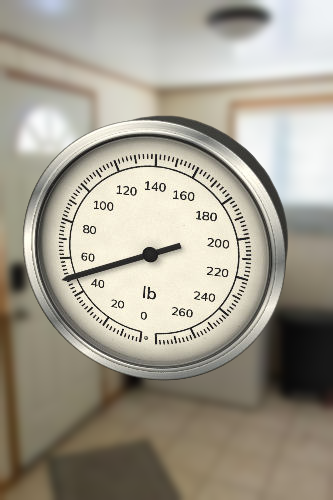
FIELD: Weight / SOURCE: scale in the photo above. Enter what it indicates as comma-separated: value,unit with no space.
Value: 50,lb
